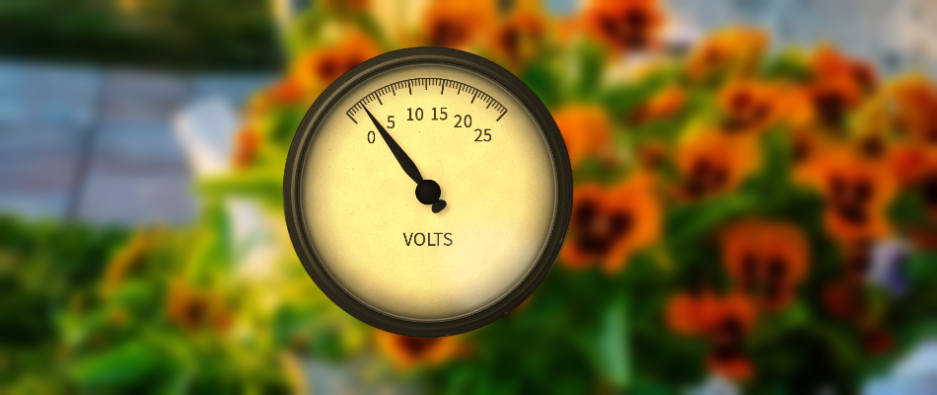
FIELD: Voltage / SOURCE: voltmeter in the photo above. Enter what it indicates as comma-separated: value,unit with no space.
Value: 2.5,V
